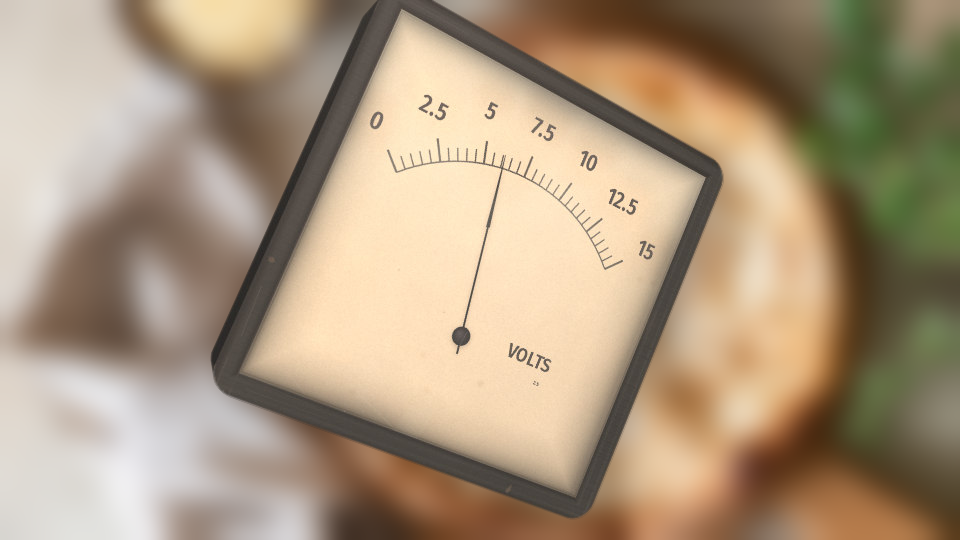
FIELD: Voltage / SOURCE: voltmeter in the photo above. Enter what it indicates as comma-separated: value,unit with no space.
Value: 6,V
